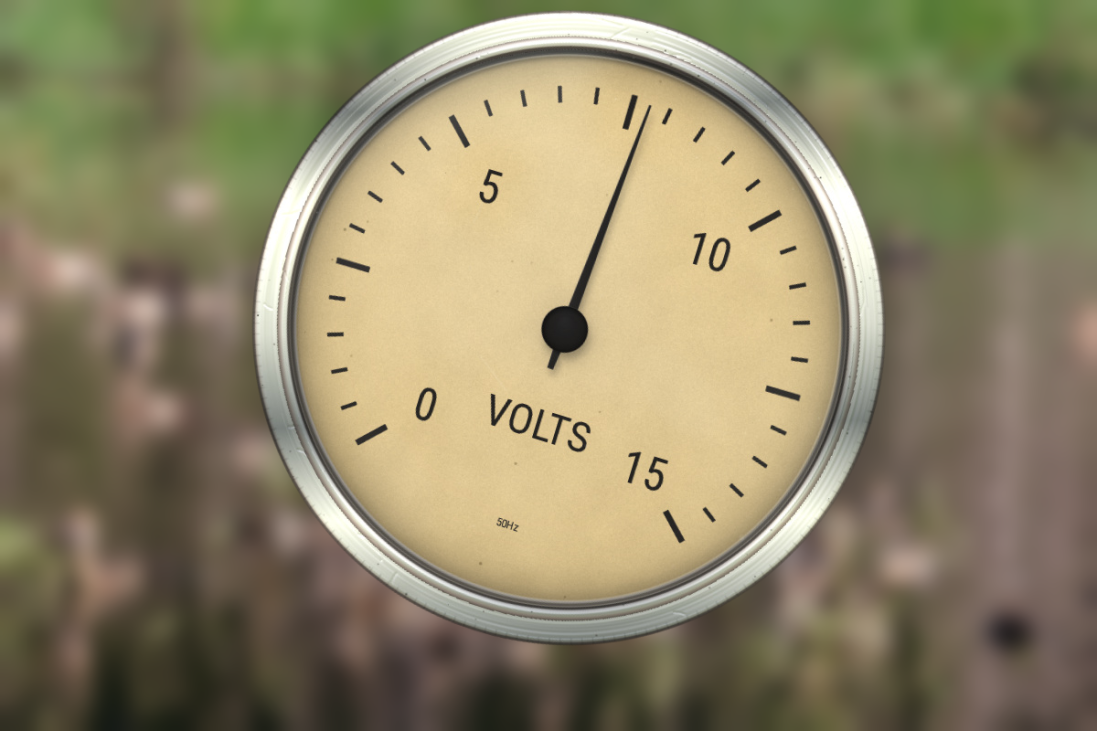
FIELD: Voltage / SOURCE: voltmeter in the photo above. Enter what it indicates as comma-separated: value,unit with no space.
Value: 7.75,V
